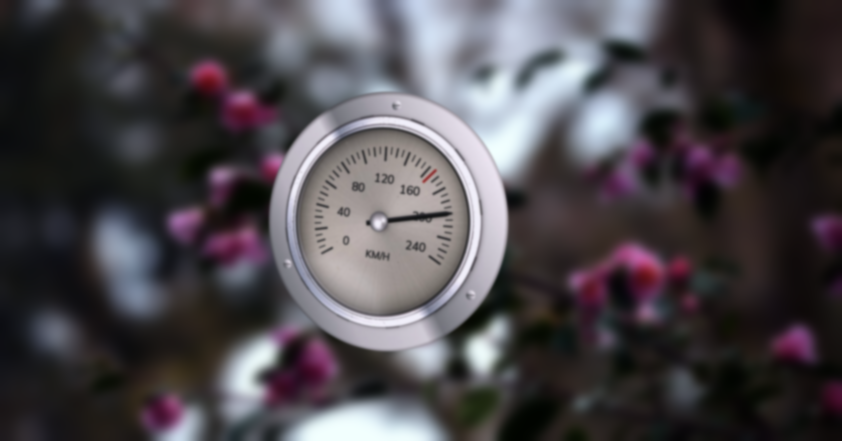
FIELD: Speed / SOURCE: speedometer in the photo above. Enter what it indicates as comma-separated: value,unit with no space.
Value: 200,km/h
